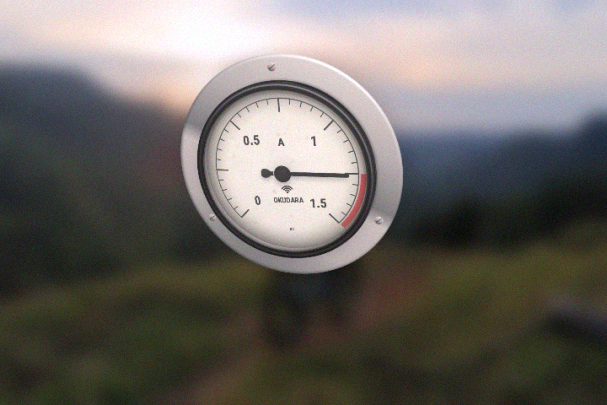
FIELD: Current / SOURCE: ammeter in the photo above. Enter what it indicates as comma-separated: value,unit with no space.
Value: 1.25,A
